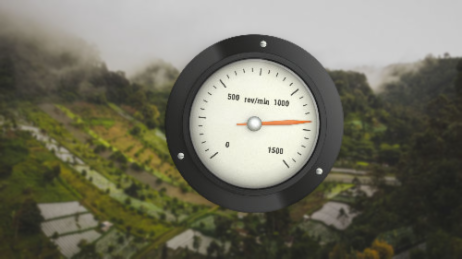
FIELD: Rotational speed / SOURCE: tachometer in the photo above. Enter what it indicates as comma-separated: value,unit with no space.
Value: 1200,rpm
